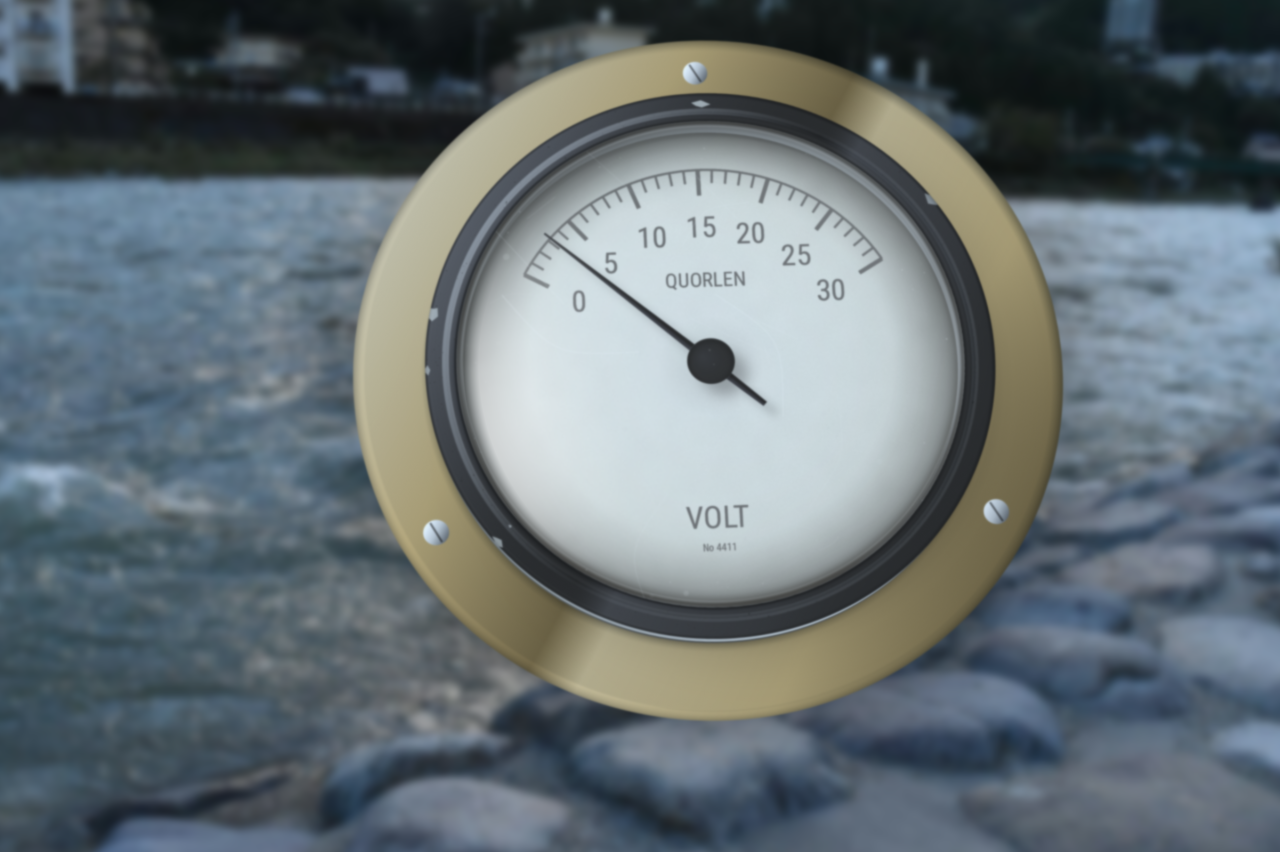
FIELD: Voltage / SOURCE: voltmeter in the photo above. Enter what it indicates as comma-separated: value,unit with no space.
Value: 3,V
